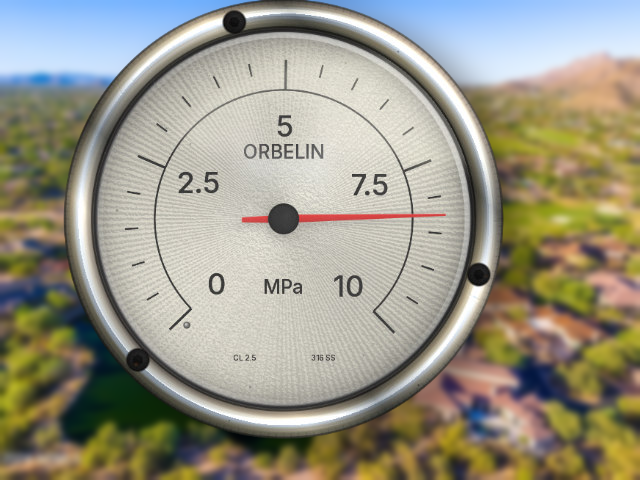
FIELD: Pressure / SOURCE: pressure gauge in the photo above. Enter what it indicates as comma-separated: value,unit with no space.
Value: 8.25,MPa
